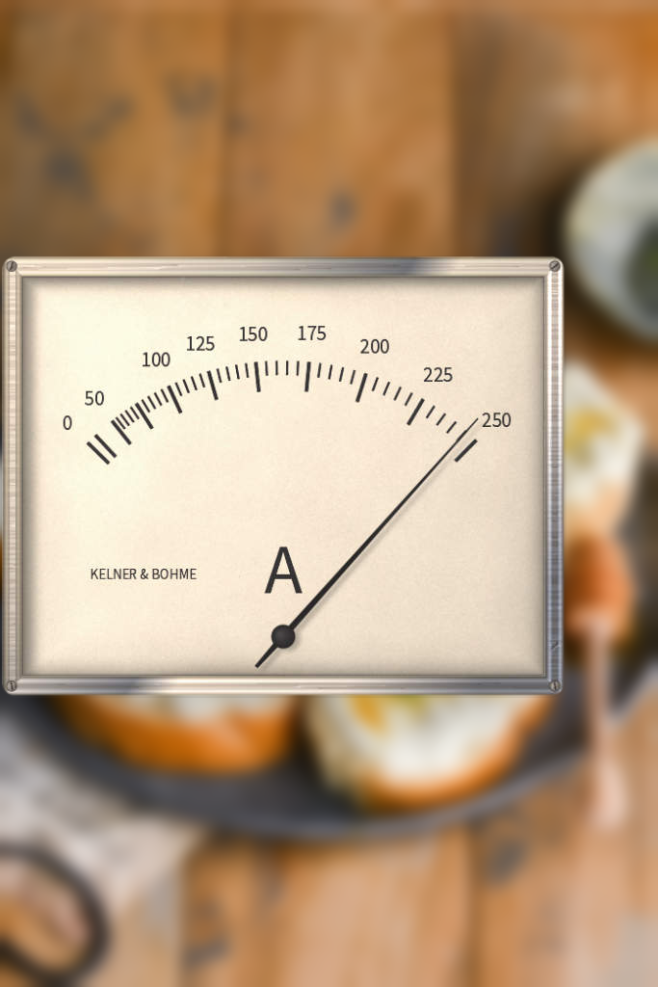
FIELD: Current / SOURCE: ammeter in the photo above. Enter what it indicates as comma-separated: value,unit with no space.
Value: 245,A
